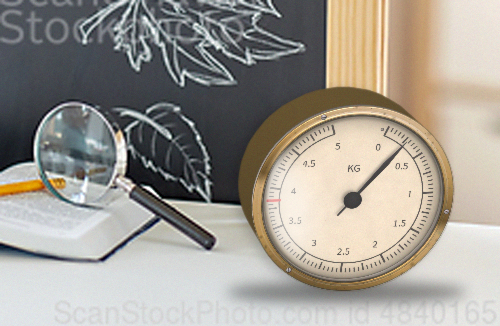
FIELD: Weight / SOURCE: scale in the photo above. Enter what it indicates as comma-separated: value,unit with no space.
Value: 0.25,kg
